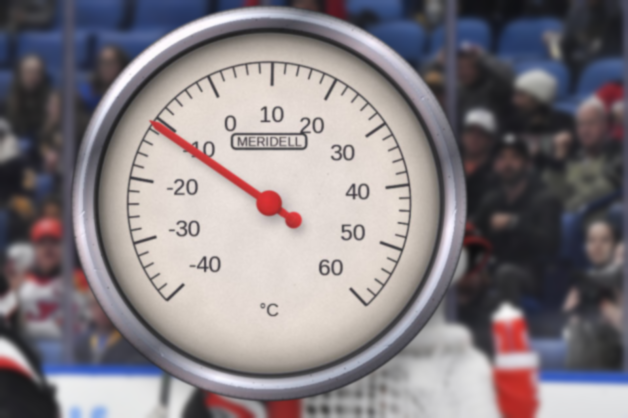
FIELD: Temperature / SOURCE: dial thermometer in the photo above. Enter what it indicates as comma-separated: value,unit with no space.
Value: -11,°C
